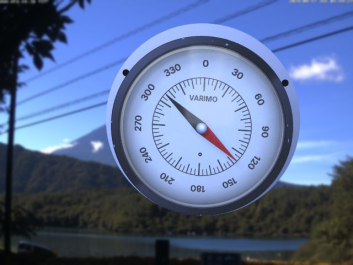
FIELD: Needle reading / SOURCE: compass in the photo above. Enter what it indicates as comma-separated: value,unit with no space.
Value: 130,°
